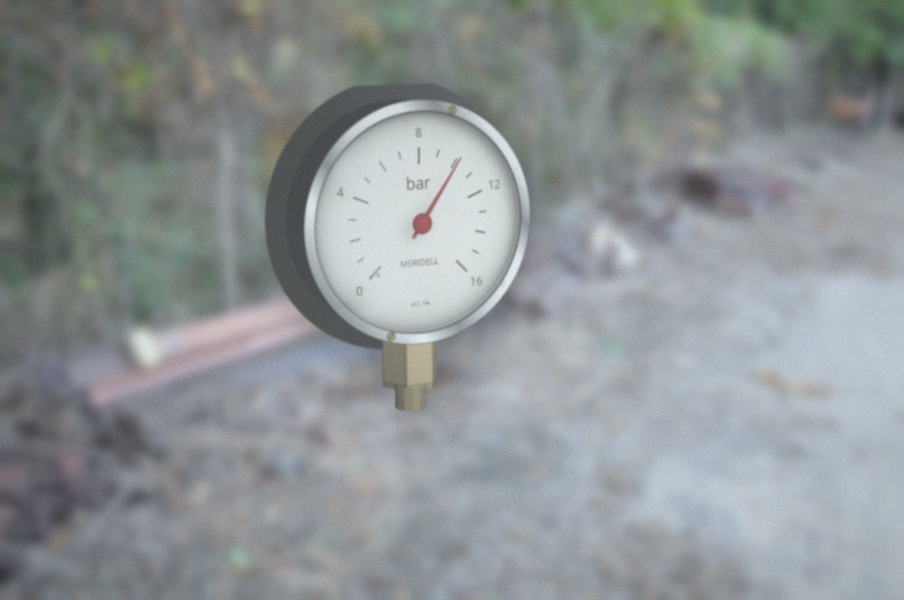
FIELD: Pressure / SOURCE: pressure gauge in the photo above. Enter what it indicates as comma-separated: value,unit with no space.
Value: 10,bar
